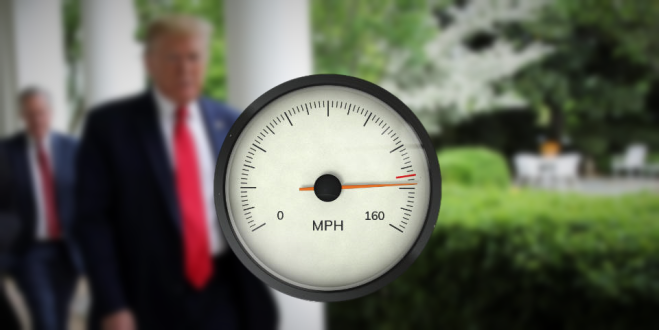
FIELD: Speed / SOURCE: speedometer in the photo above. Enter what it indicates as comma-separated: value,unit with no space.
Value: 138,mph
